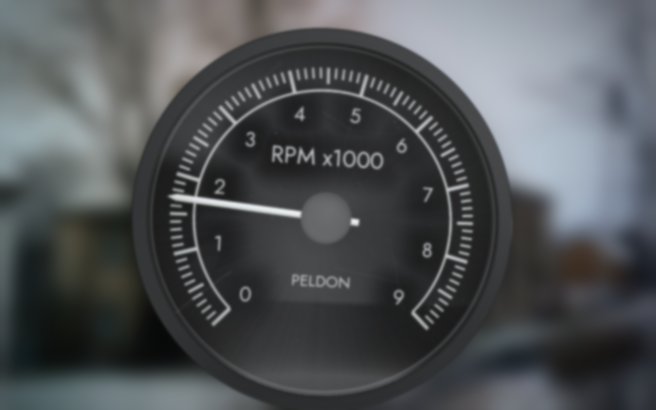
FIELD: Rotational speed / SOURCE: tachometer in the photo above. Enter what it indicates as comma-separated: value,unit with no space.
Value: 1700,rpm
